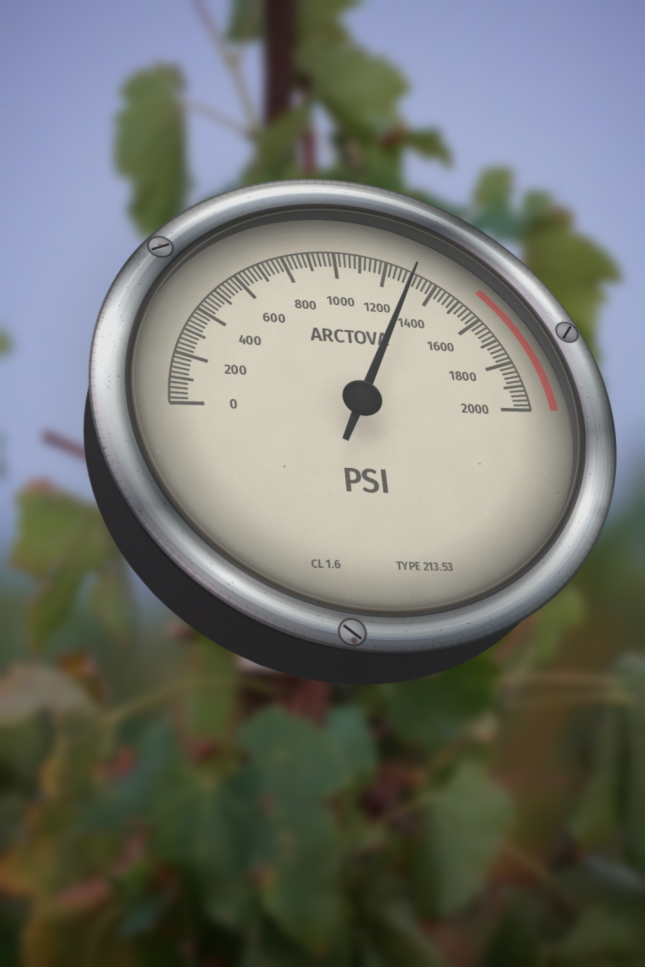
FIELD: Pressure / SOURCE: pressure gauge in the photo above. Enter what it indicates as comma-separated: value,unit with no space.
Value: 1300,psi
